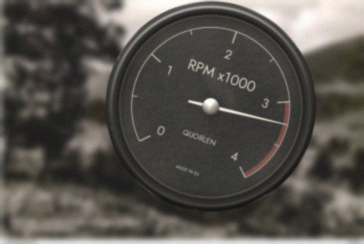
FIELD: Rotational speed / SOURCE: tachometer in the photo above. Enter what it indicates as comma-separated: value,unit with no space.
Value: 3250,rpm
